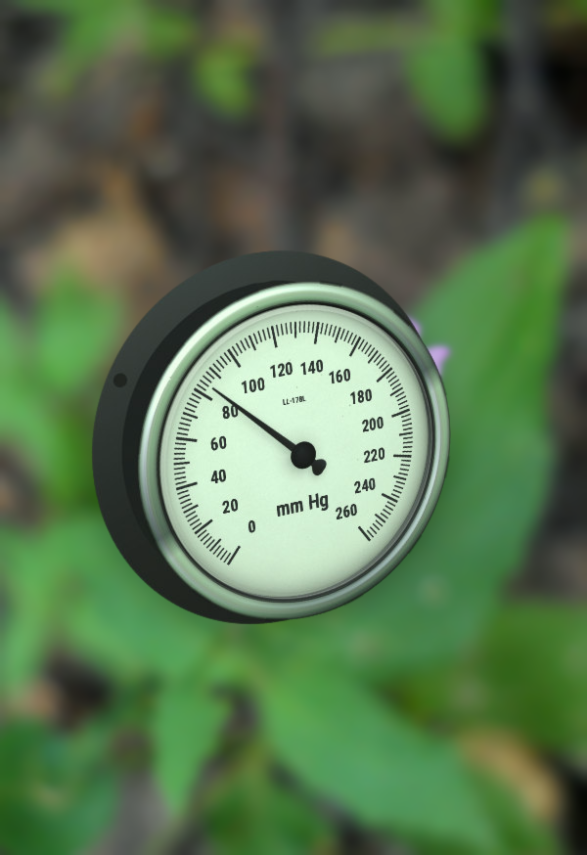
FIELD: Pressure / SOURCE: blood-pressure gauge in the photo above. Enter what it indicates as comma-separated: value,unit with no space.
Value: 84,mmHg
